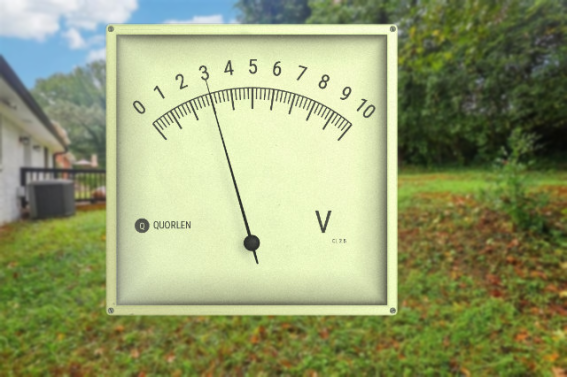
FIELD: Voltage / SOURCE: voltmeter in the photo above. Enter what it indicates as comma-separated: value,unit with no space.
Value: 3,V
